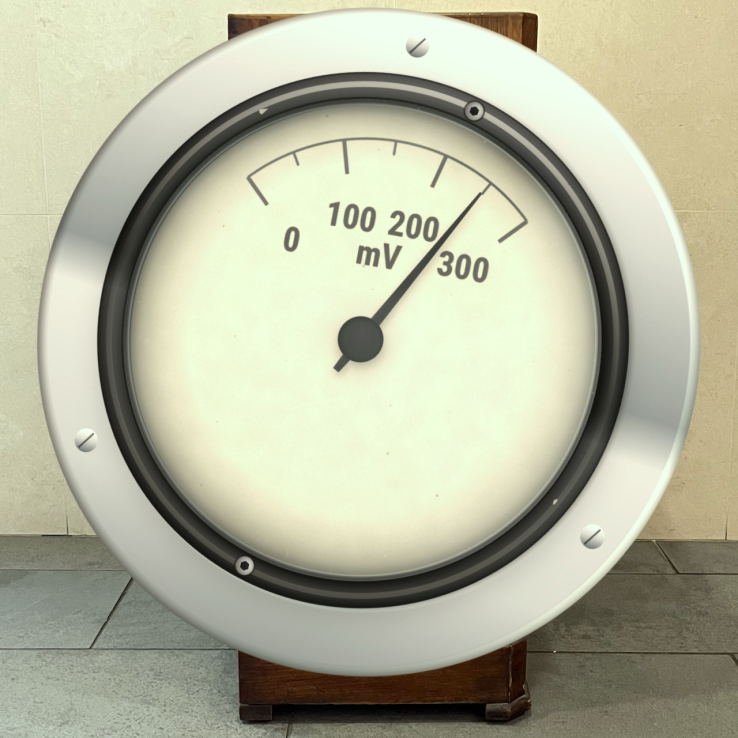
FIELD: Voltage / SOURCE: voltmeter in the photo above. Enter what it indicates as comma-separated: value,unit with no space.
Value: 250,mV
